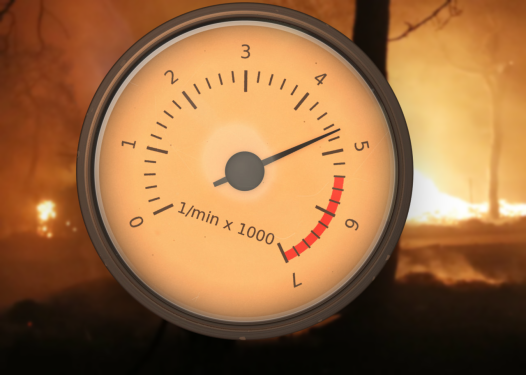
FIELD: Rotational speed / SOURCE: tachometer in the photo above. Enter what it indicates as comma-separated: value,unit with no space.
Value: 4700,rpm
